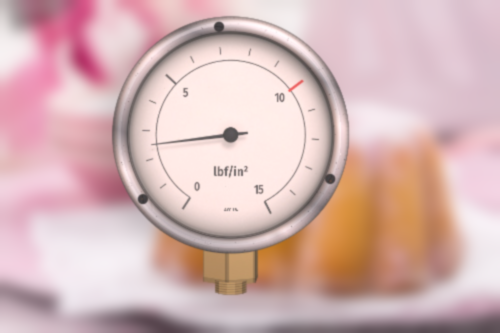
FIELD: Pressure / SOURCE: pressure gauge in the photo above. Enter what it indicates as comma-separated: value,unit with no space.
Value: 2.5,psi
